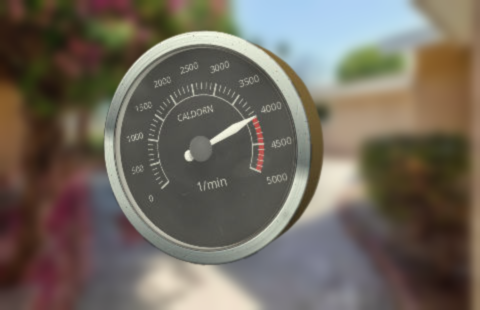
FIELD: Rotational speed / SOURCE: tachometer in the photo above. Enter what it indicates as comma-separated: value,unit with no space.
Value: 4000,rpm
